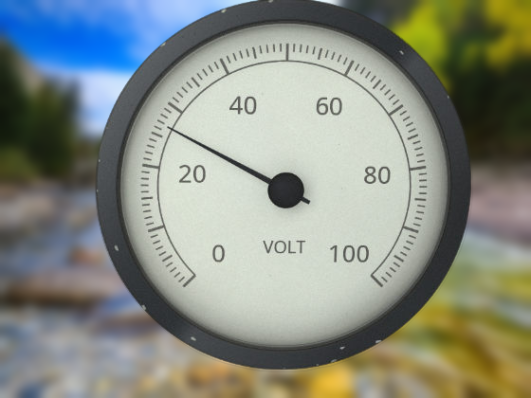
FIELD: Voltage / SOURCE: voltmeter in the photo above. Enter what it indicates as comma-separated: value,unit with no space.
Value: 27,V
